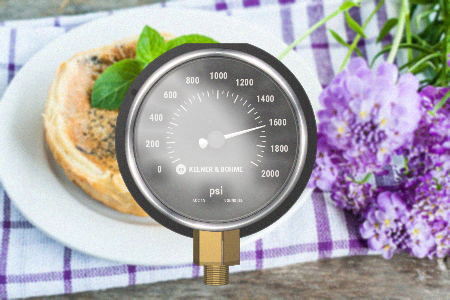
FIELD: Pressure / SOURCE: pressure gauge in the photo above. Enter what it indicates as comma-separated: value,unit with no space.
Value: 1600,psi
